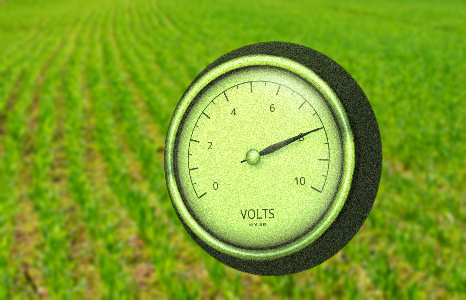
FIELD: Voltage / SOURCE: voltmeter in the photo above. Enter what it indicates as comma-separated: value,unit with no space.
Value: 8,V
